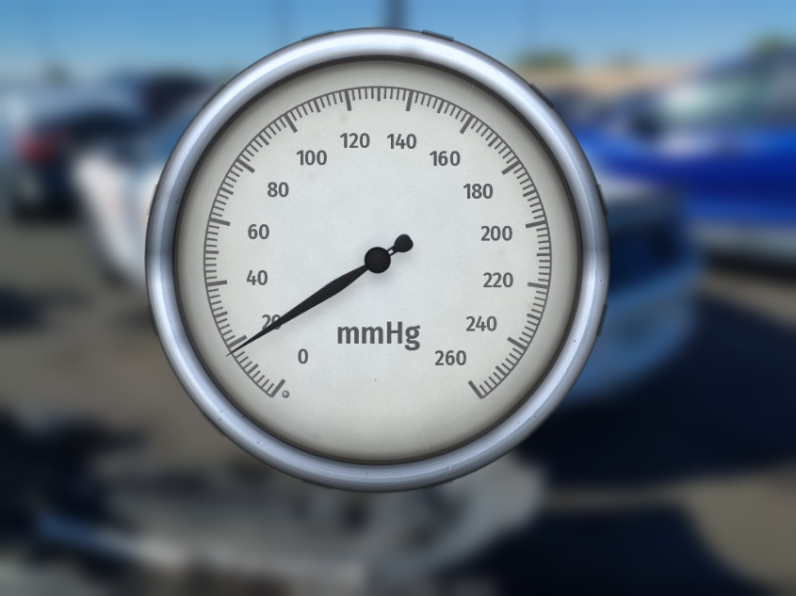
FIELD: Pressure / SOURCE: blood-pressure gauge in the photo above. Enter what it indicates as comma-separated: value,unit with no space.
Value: 18,mmHg
